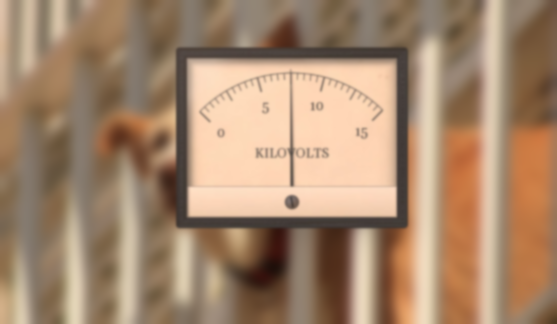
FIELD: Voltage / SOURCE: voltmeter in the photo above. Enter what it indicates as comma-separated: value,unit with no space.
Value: 7.5,kV
